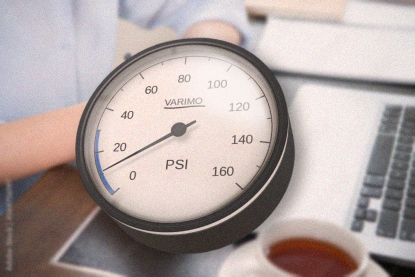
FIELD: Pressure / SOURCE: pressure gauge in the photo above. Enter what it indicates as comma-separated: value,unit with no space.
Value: 10,psi
